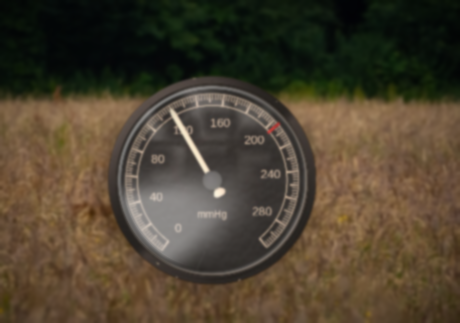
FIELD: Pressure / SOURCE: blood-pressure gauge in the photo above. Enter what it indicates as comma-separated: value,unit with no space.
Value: 120,mmHg
